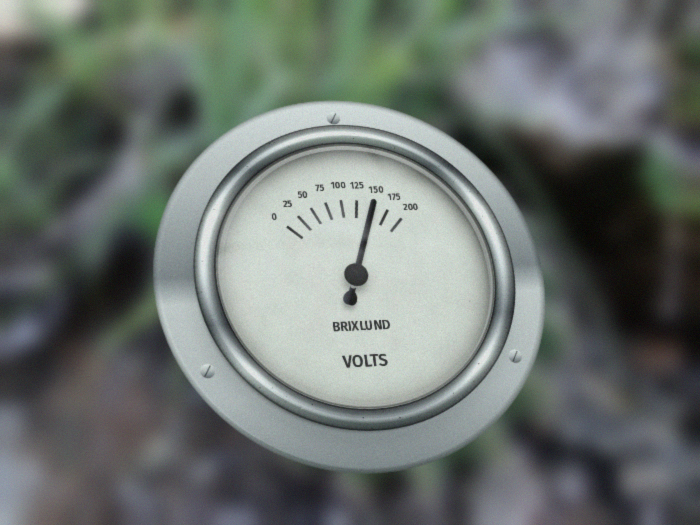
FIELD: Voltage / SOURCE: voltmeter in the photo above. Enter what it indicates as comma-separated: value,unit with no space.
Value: 150,V
